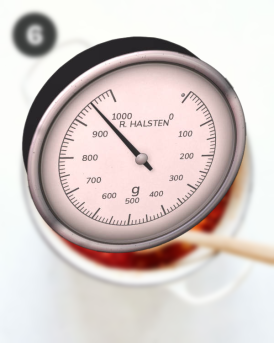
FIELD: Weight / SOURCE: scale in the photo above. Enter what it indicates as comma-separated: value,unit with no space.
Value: 950,g
